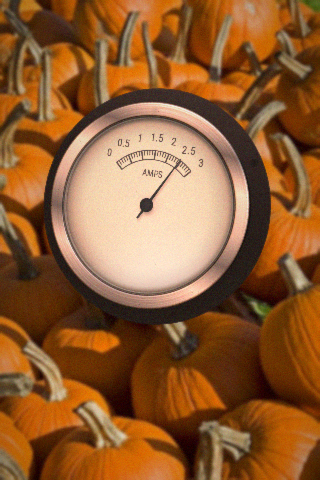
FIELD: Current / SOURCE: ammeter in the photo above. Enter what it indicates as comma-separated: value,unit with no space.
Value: 2.5,A
